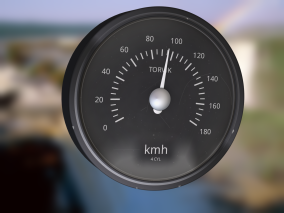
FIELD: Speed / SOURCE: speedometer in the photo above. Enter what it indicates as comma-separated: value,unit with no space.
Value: 95,km/h
